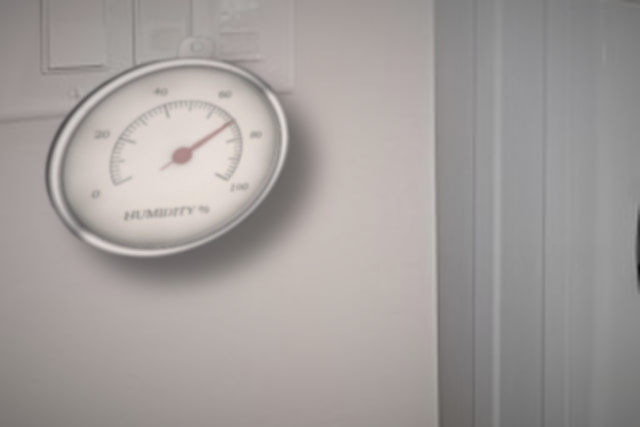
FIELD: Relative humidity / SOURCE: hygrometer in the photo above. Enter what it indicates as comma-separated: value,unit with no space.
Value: 70,%
